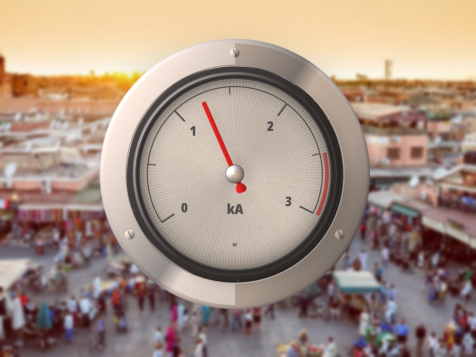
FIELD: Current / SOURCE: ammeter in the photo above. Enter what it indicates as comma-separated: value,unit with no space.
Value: 1.25,kA
